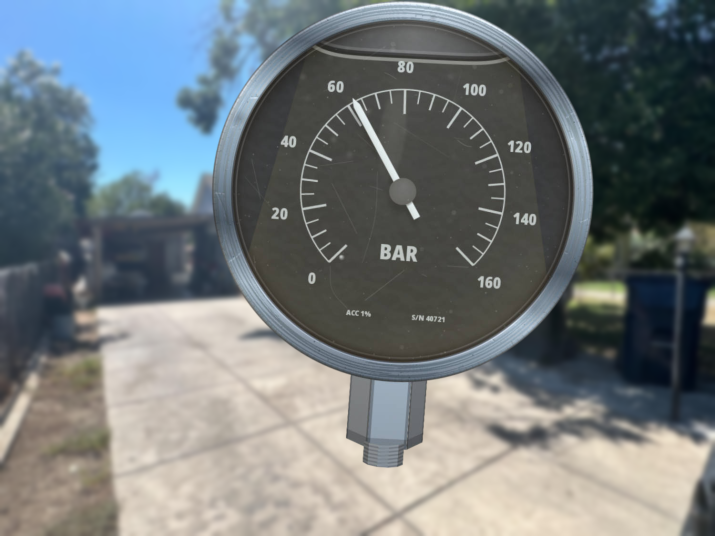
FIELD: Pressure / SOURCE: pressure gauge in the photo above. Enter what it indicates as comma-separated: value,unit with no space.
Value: 62.5,bar
